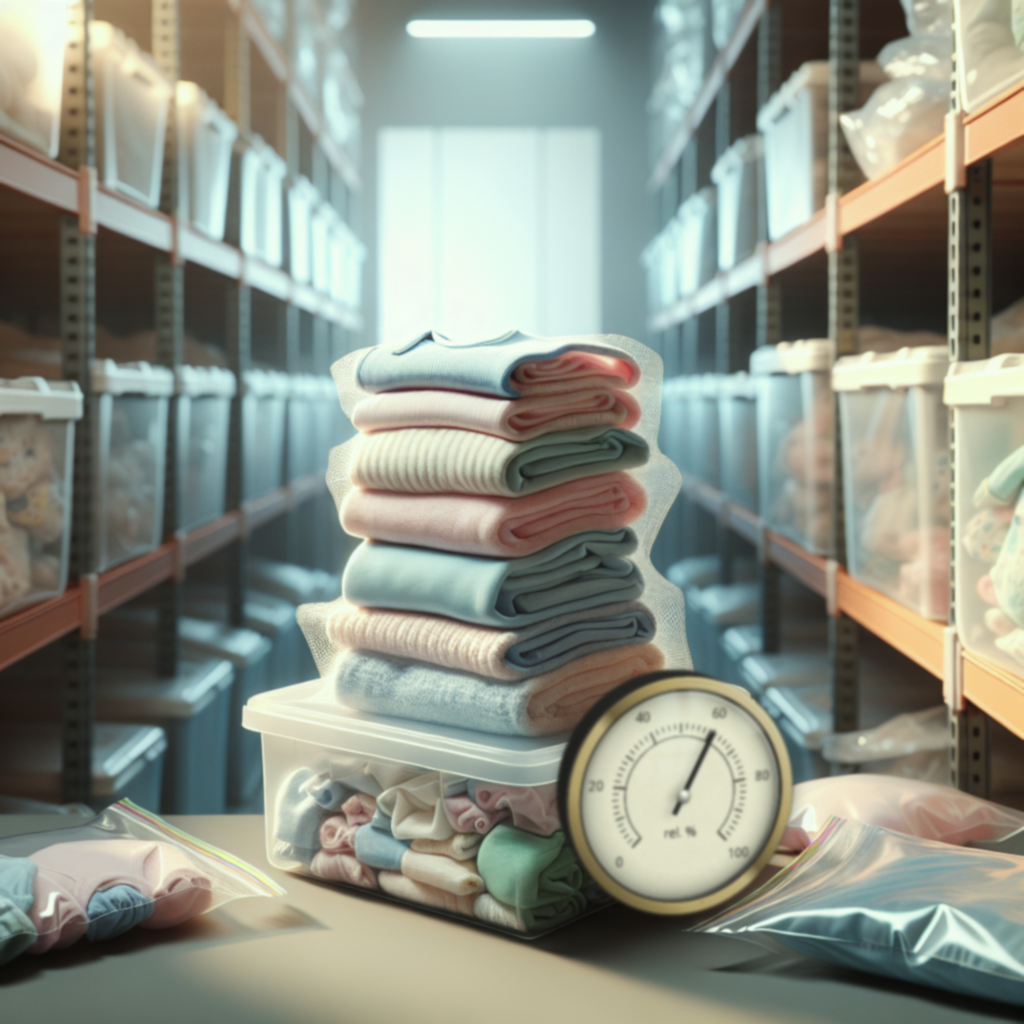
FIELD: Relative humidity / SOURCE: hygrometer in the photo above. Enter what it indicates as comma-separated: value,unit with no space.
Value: 60,%
